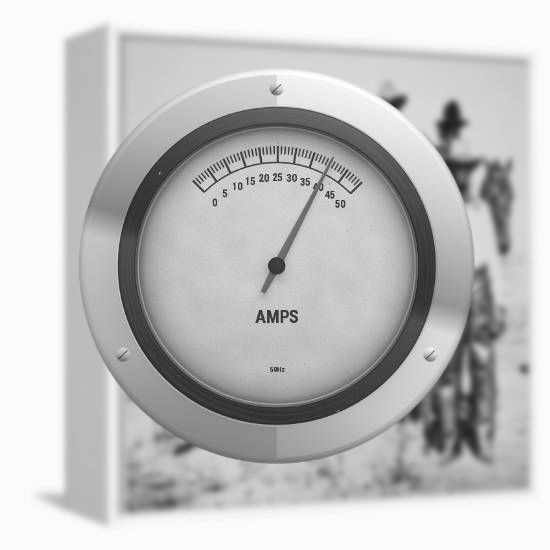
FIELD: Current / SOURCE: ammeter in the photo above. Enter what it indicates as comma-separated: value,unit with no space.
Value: 40,A
